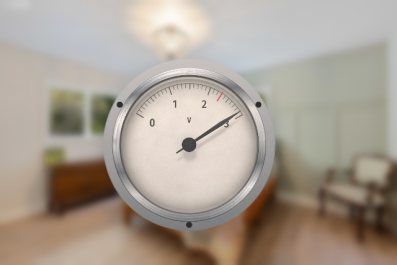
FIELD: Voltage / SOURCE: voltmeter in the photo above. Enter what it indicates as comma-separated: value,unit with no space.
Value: 2.9,V
